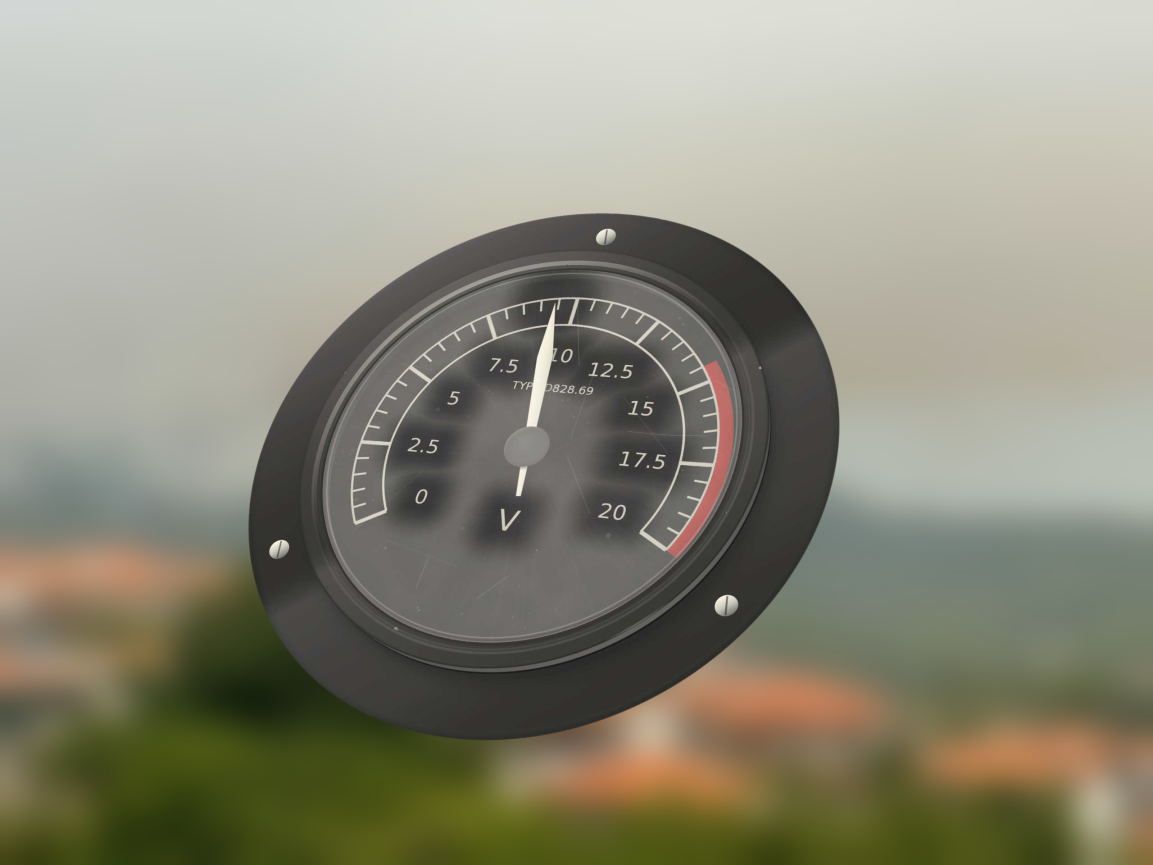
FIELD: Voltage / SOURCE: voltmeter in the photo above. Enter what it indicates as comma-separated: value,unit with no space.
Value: 9.5,V
